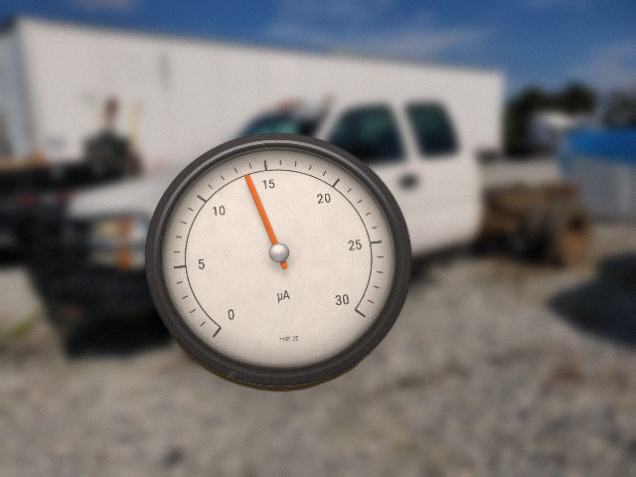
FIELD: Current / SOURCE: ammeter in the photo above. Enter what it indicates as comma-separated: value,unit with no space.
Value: 13.5,µA
